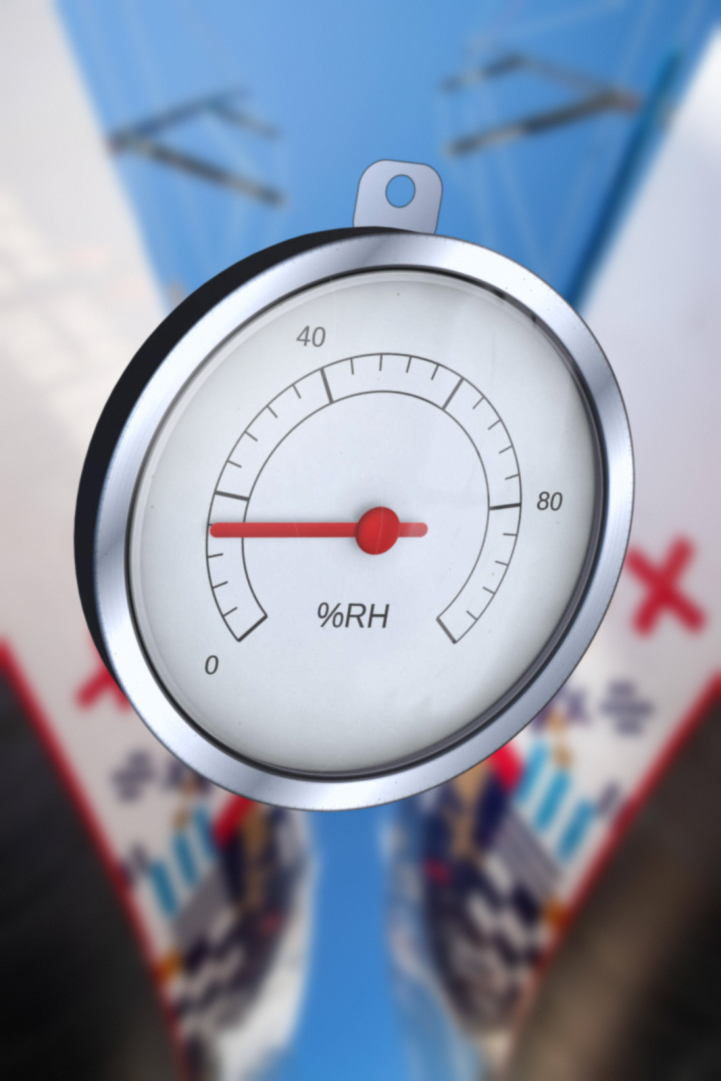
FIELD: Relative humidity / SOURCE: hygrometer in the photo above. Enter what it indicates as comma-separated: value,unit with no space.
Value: 16,%
